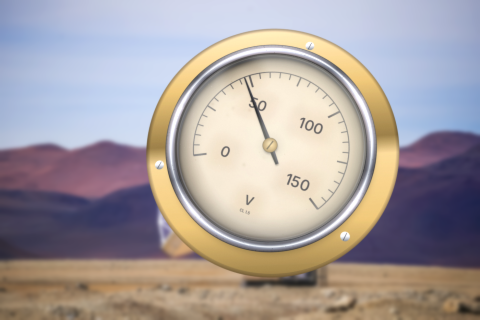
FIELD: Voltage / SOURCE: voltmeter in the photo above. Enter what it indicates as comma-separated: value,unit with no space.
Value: 47.5,V
